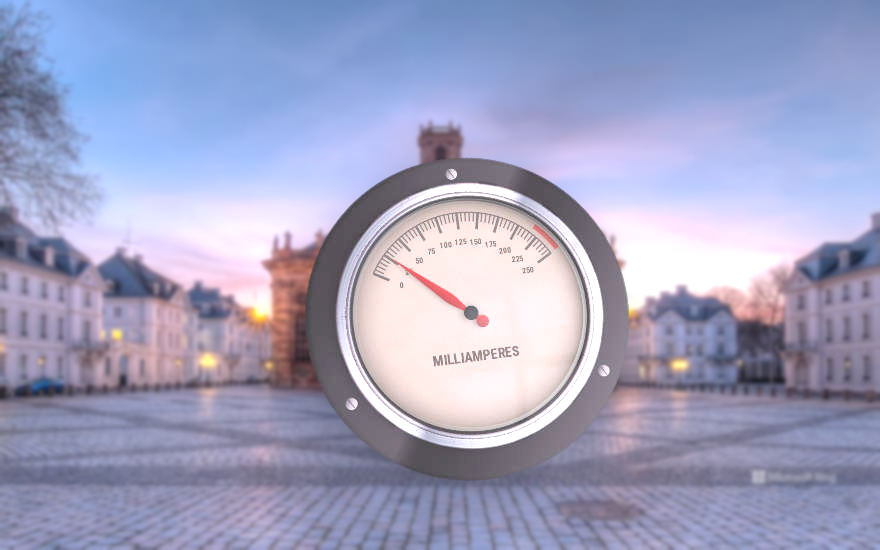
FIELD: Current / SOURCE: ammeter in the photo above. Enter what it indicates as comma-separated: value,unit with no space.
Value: 25,mA
